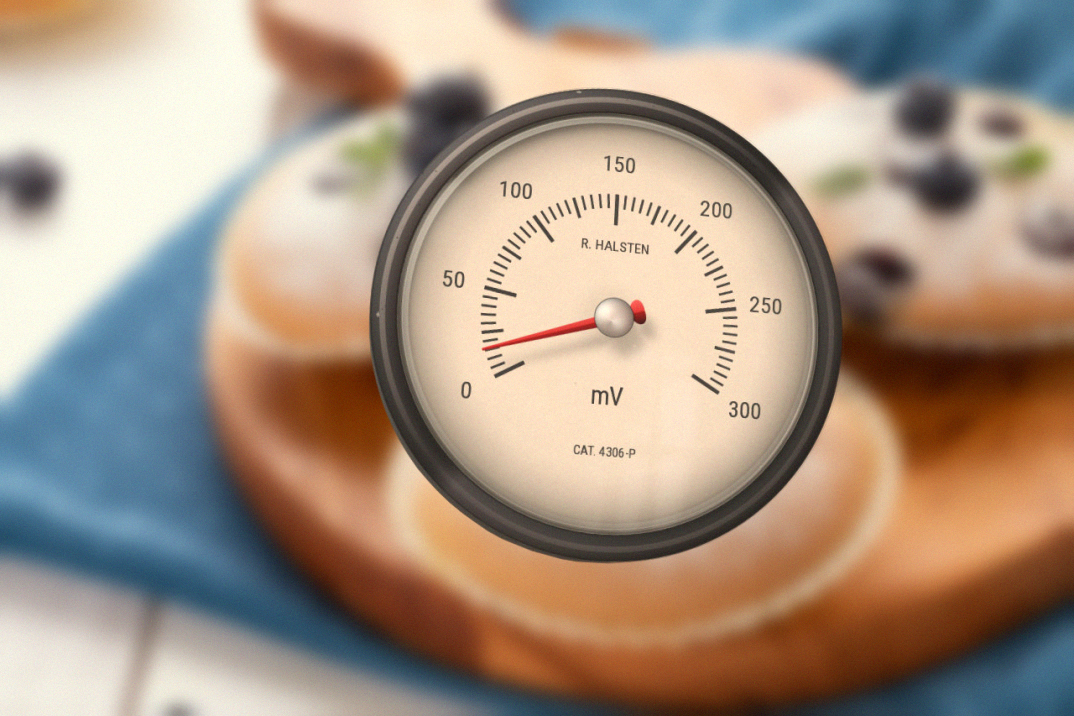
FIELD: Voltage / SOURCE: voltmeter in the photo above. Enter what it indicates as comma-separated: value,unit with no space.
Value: 15,mV
